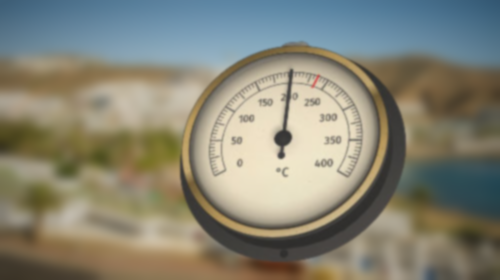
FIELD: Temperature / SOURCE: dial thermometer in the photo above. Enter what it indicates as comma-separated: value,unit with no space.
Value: 200,°C
